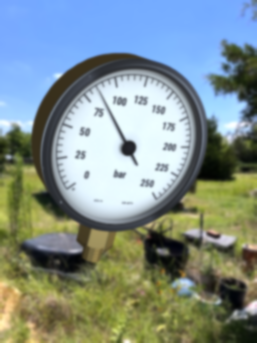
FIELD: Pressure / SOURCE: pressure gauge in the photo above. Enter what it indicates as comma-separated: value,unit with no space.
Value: 85,bar
